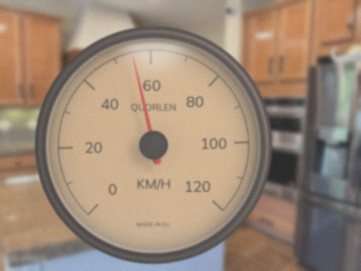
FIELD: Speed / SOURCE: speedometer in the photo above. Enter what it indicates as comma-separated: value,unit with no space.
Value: 55,km/h
